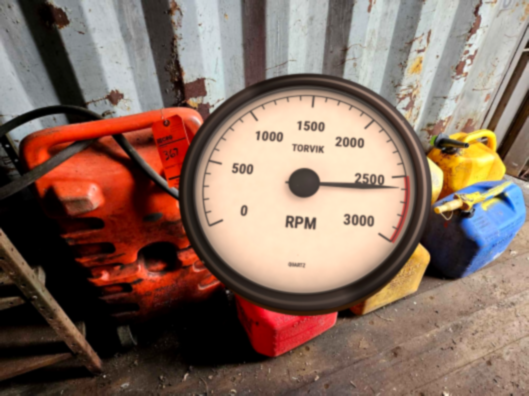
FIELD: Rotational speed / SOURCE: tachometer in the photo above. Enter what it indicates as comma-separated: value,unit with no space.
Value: 2600,rpm
